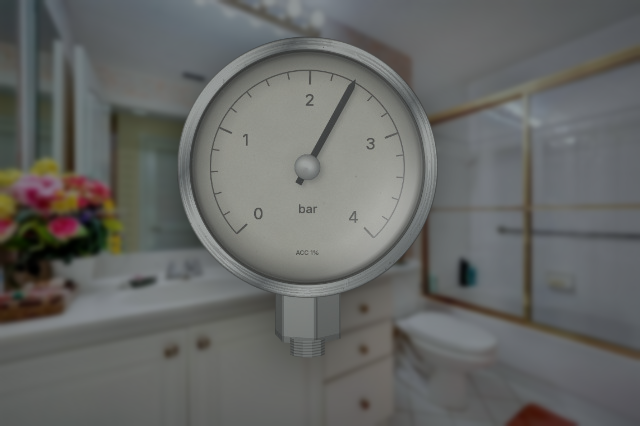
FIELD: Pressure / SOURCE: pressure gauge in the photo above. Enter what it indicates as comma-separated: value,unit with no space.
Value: 2.4,bar
